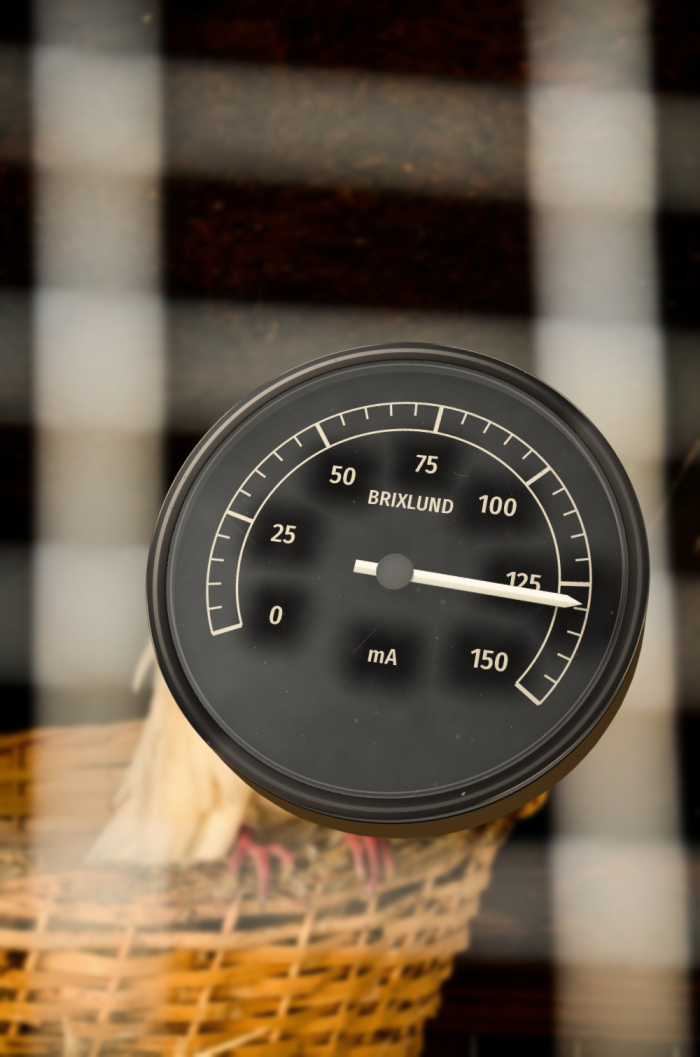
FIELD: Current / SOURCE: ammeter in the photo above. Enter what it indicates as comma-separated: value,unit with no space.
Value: 130,mA
